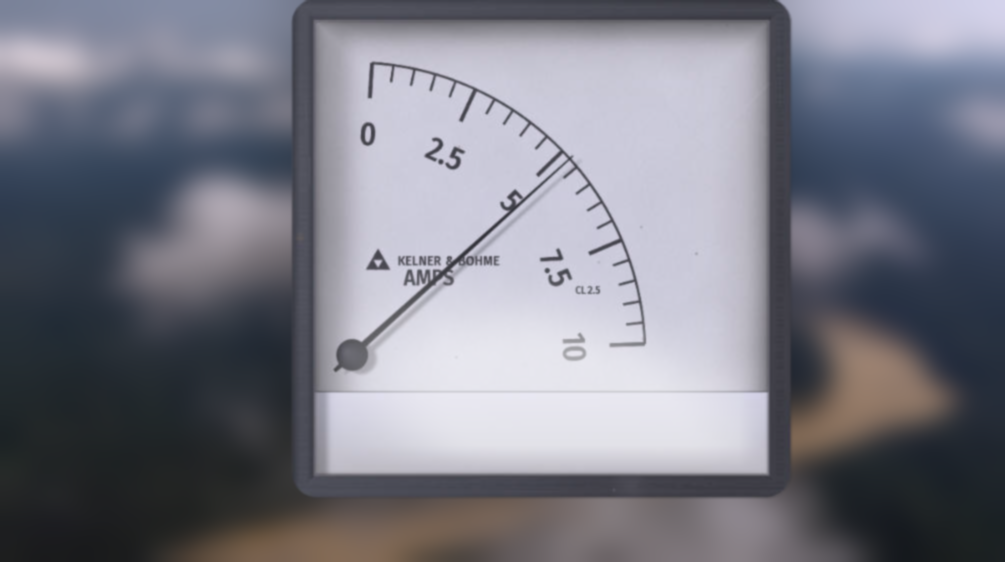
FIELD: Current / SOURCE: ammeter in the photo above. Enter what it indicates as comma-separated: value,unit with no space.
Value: 5.25,A
